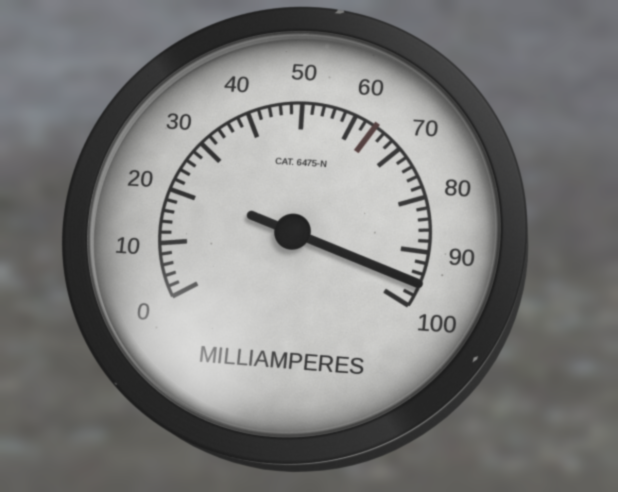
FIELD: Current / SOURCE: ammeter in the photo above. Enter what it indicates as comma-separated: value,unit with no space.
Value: 96,mA
